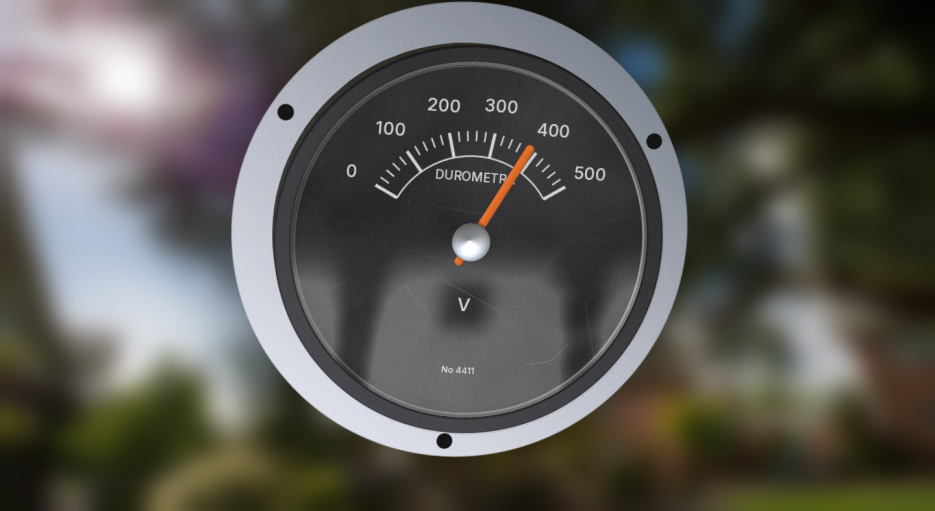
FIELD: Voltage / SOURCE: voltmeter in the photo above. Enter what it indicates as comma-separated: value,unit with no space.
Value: 380,V
